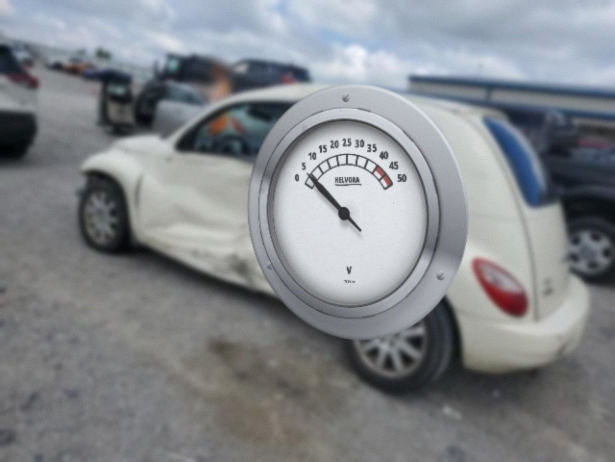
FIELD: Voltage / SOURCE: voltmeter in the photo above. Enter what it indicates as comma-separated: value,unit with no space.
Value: 5,V
